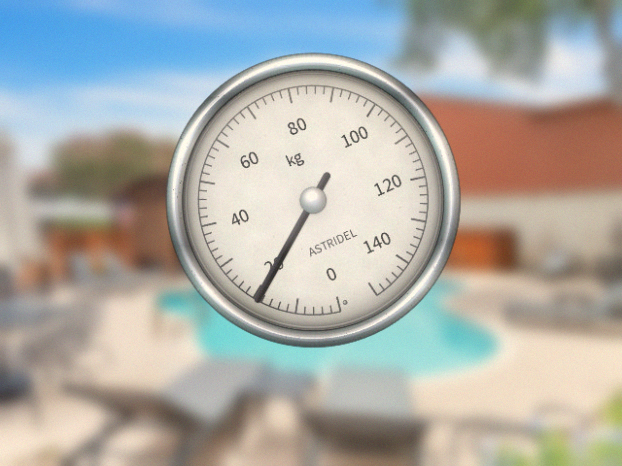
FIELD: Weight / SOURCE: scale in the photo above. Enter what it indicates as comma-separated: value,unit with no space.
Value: 19,kg
